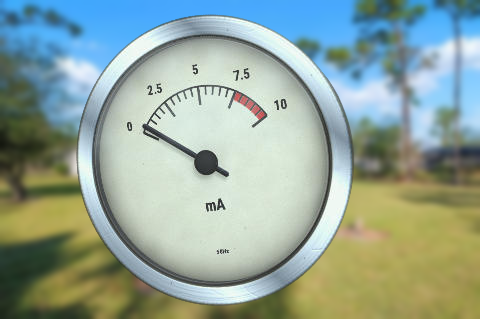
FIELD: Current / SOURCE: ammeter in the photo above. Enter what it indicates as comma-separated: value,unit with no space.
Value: 0.5,mA
